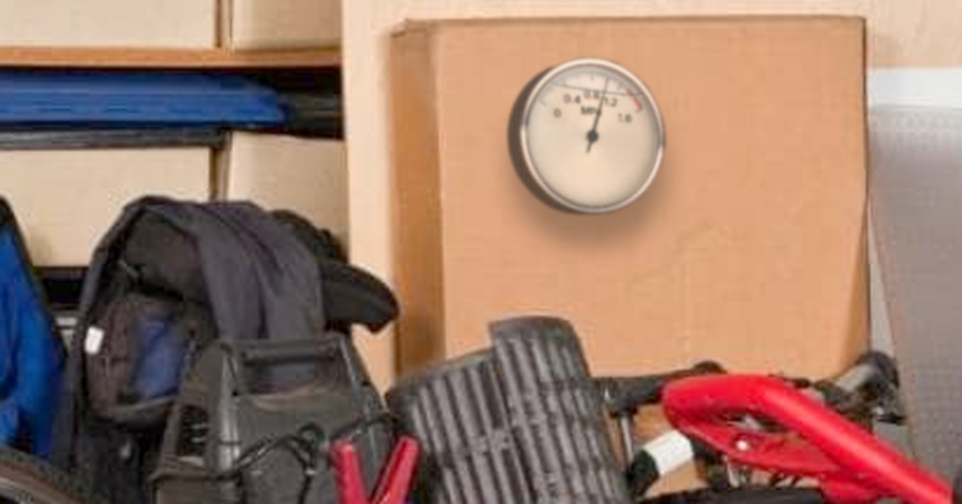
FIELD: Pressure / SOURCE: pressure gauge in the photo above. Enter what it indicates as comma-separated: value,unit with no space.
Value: 1,MPa
